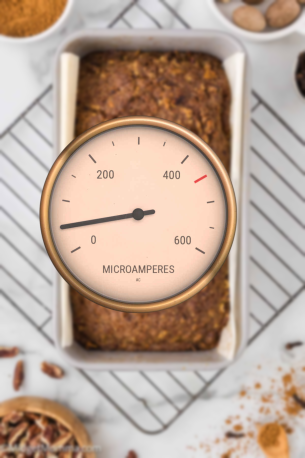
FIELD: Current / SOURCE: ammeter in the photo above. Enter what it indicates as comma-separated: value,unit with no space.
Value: 50,µA
